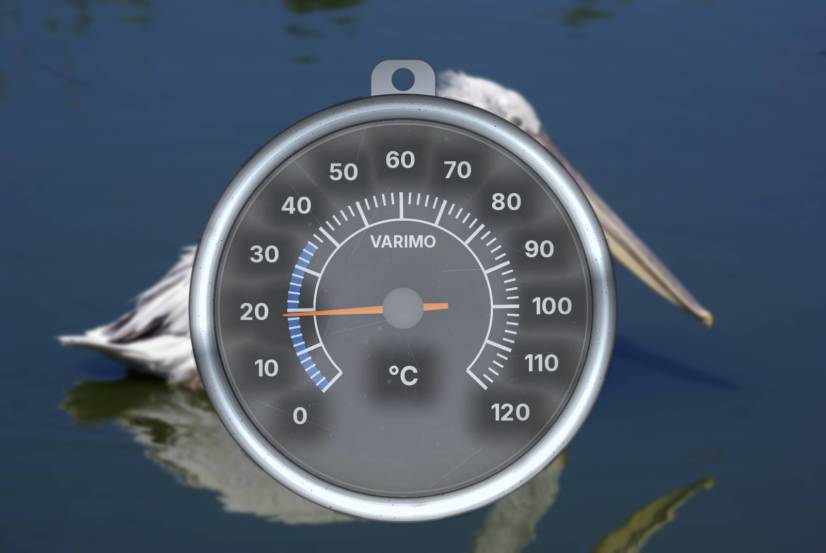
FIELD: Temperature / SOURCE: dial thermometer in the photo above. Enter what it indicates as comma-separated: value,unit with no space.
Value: 19,°C
